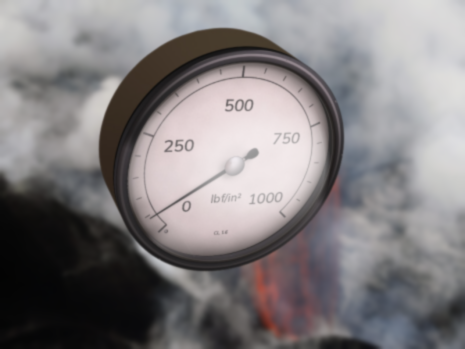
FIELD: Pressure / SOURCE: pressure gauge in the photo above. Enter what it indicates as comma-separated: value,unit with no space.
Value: 50,psi
